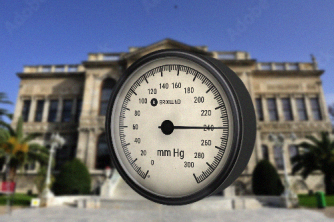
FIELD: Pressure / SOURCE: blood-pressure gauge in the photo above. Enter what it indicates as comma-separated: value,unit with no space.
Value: 240,mmHg
